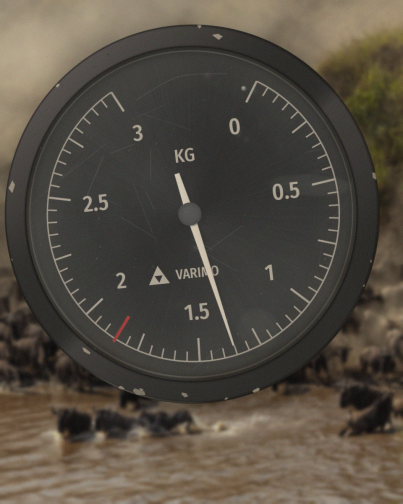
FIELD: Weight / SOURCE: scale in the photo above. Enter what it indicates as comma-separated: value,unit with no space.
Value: 1.35,kg
